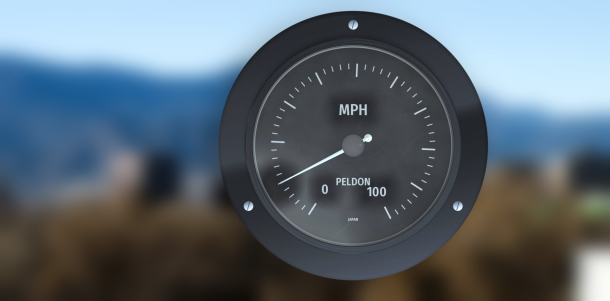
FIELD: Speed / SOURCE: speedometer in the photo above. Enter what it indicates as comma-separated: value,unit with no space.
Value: 10,mph
